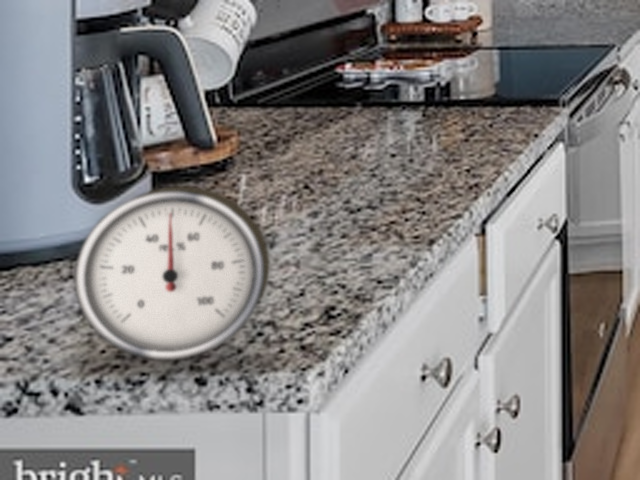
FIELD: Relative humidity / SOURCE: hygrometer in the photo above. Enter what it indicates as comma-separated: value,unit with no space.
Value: 50,%
